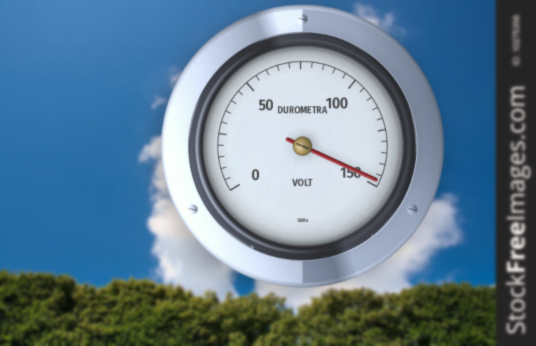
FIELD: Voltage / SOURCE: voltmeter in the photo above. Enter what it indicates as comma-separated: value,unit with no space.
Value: 147.5,V
